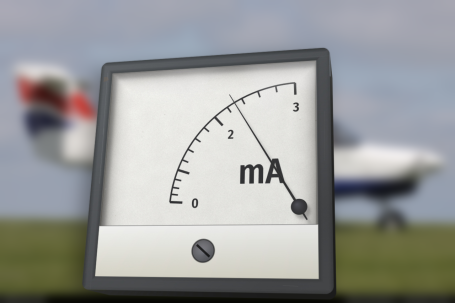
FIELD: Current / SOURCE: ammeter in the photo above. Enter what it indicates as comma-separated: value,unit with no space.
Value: 2.3,mA
